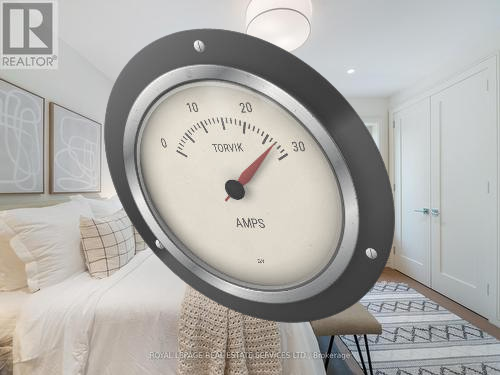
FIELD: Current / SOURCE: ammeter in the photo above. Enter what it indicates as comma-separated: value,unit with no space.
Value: 27,A
